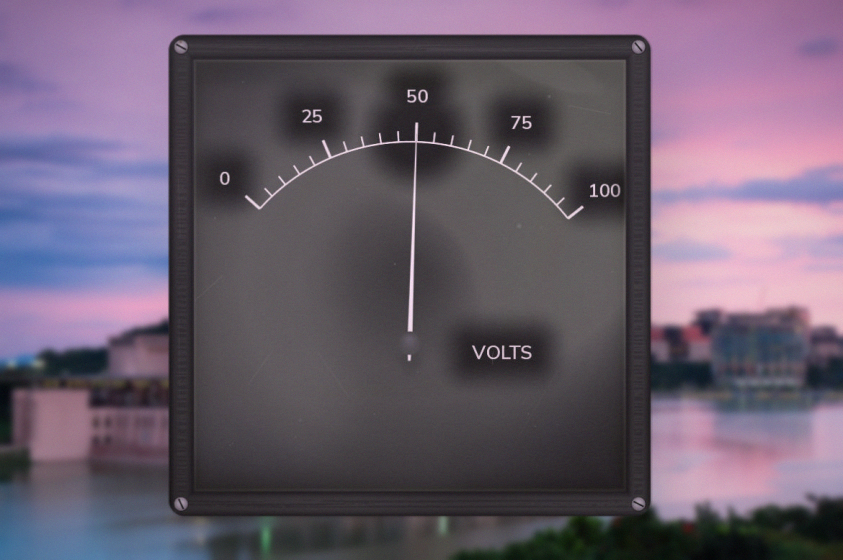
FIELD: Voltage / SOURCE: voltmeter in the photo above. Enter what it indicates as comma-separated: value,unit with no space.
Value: 50,V
